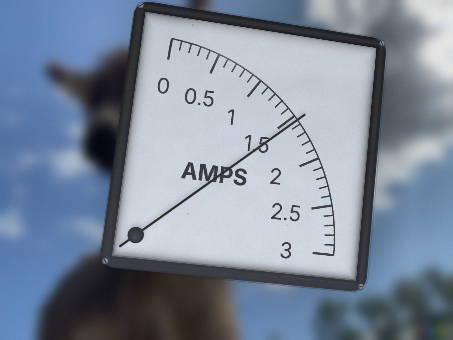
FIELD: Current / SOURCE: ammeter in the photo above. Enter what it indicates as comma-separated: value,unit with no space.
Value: 1.55,A
